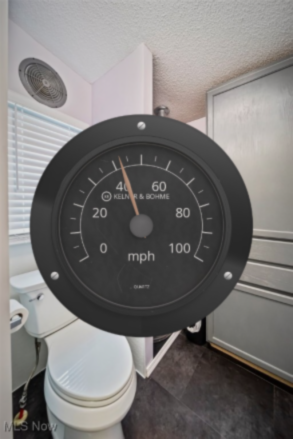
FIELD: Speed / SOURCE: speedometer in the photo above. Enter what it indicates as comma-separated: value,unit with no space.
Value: 42.5,mph
